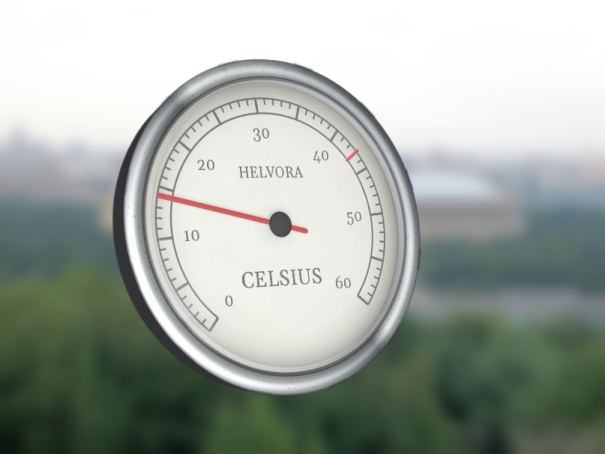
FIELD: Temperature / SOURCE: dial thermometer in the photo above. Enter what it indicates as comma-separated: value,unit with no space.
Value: 14,°C
